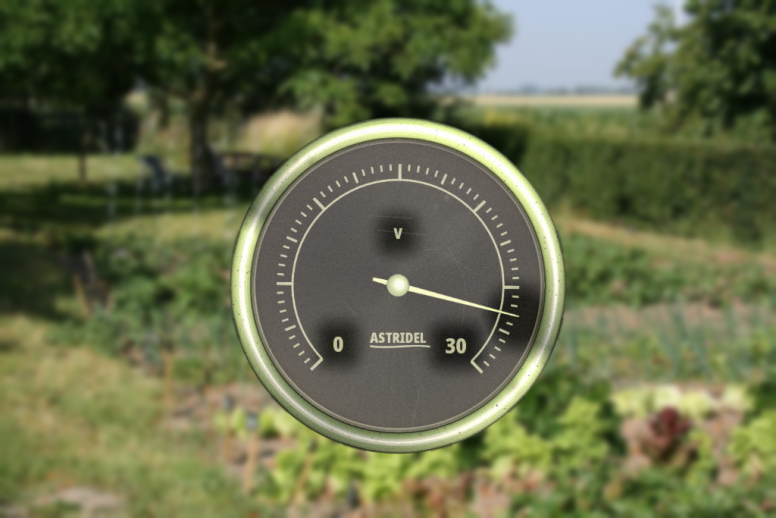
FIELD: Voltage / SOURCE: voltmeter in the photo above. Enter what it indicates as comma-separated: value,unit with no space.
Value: 26.5,V
